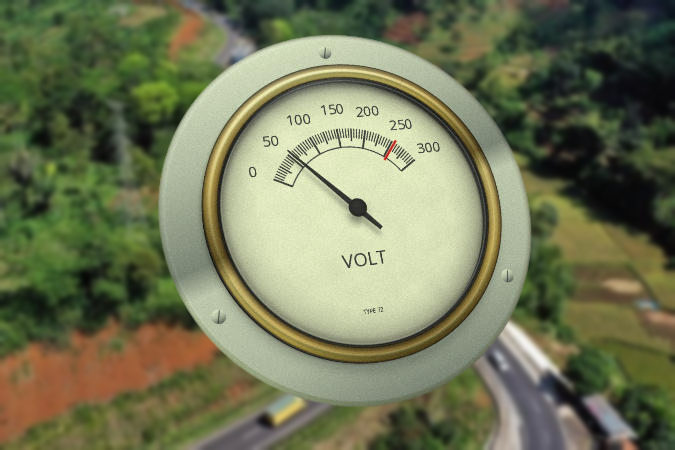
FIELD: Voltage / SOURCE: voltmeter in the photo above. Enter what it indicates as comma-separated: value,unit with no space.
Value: 50,V
